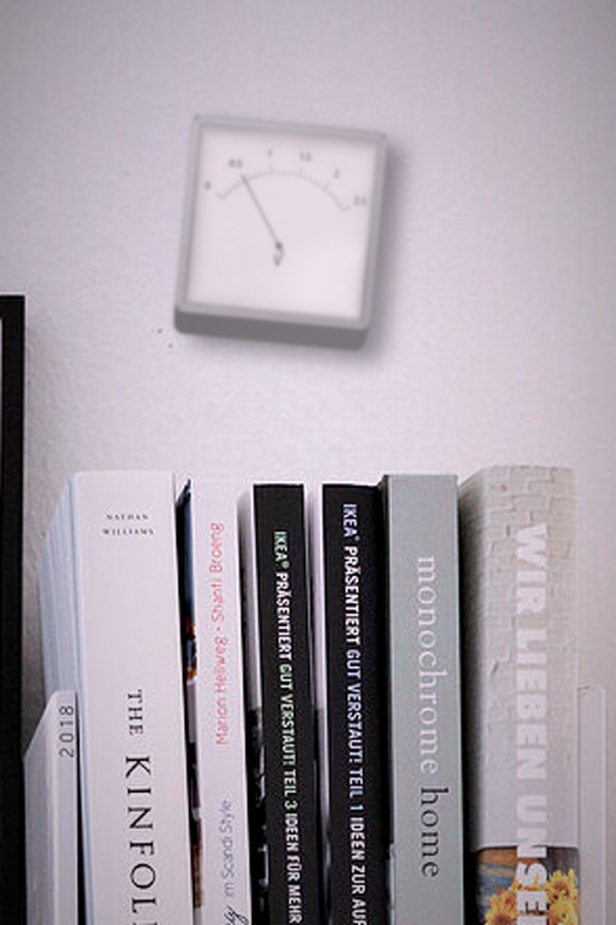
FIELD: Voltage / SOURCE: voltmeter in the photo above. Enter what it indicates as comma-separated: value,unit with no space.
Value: 0.5,V
